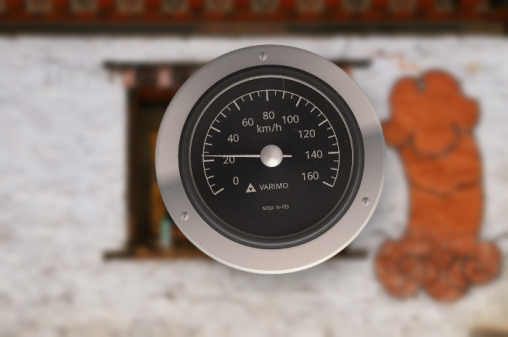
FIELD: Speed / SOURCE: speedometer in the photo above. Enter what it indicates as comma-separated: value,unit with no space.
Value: 22.5,km/h
